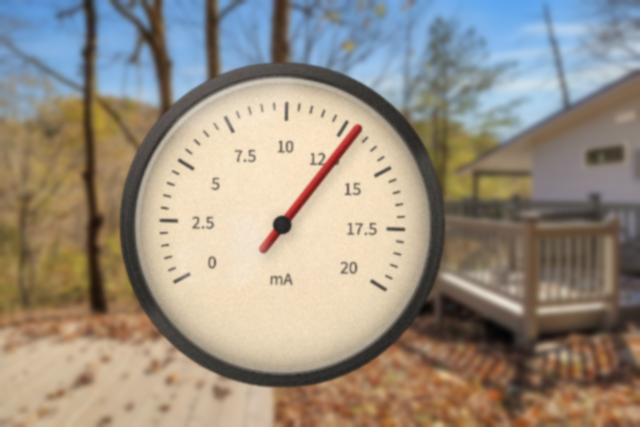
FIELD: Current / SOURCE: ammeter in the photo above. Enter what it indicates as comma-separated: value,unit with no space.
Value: 13,mA
